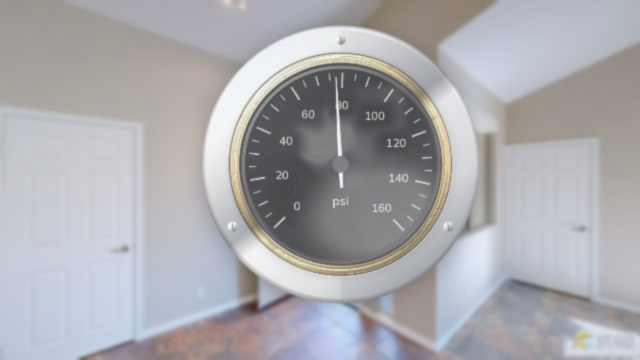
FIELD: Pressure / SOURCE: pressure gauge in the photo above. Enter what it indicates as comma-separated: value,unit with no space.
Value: 77.5,psi
